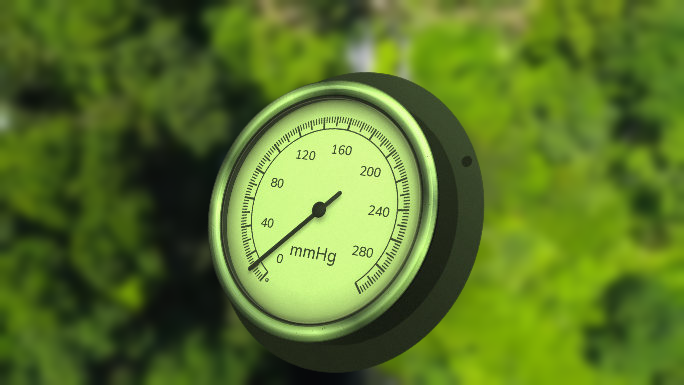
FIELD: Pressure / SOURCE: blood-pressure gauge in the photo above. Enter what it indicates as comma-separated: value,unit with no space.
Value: 10,mmHg
